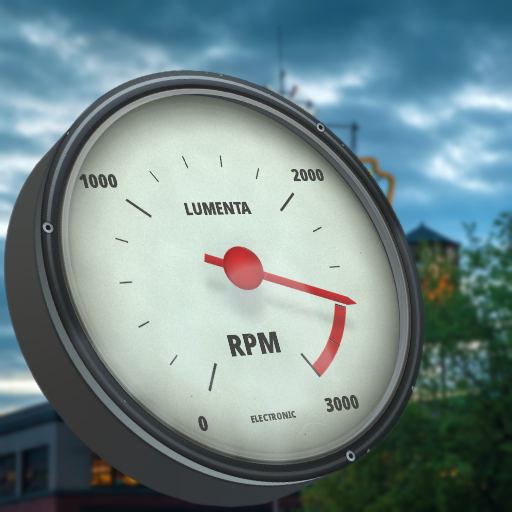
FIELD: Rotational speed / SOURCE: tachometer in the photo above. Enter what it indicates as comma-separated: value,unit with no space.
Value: 2600,rpm
